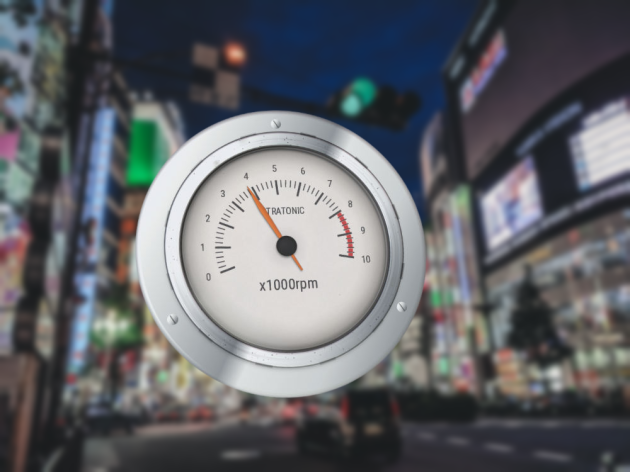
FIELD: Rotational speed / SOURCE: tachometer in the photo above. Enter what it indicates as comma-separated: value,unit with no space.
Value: 3800,rpm
